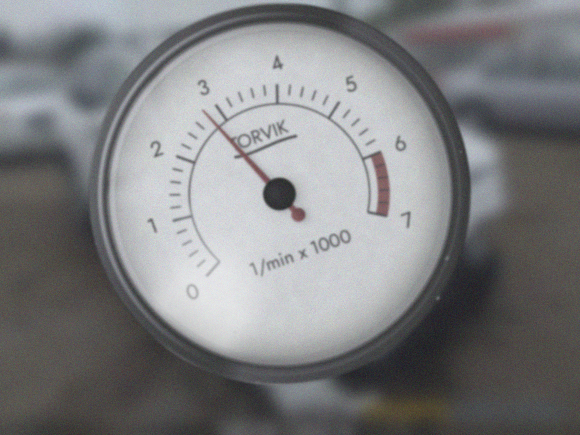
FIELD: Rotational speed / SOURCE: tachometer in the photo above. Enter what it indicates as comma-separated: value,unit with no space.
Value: 2800,rpm
